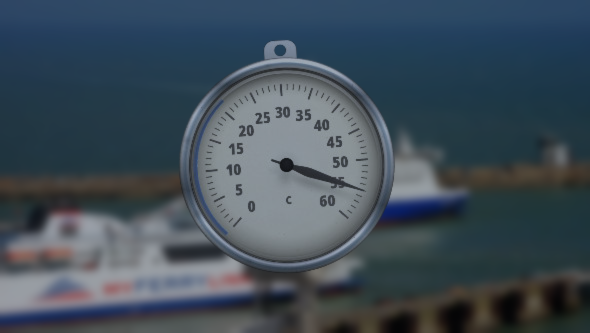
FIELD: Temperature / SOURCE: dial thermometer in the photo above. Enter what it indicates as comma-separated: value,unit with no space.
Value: 55,°C
